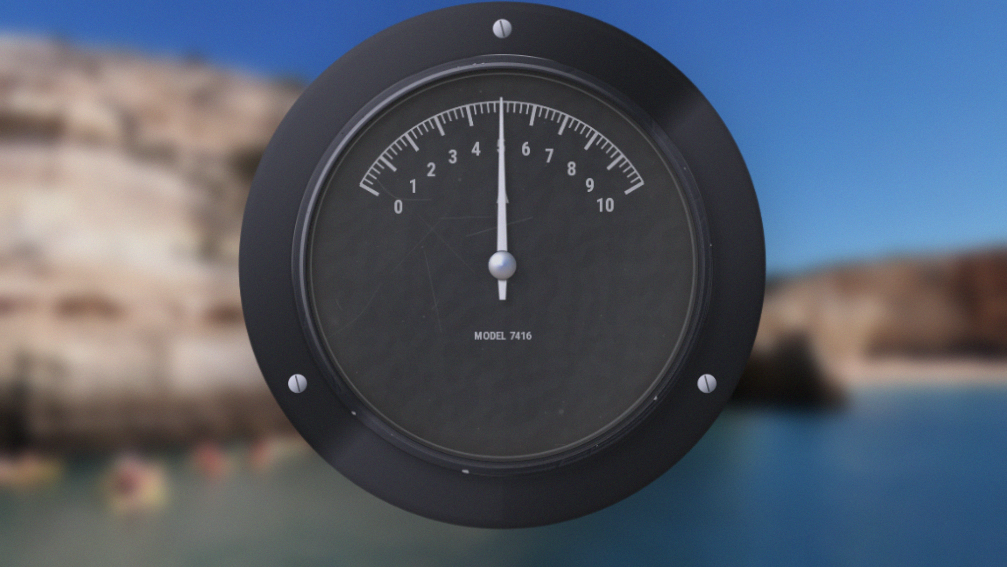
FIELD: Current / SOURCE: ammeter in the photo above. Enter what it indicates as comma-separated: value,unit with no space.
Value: 5,A
